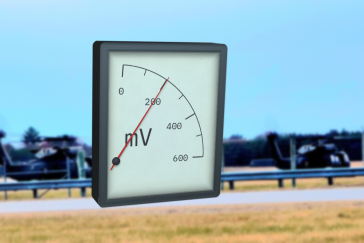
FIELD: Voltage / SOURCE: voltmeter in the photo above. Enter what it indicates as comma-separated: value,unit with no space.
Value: 200,mV
